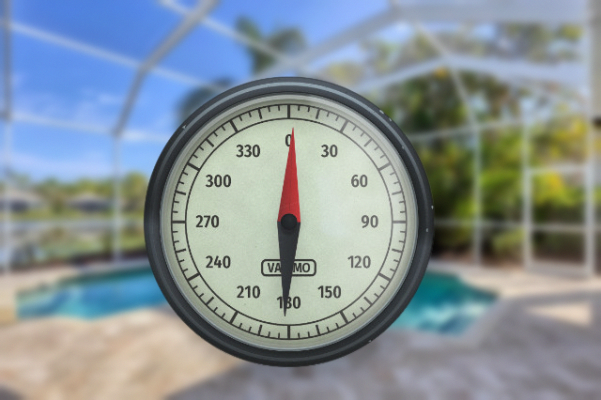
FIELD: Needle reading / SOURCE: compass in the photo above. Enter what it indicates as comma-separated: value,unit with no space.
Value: 2.5,°
